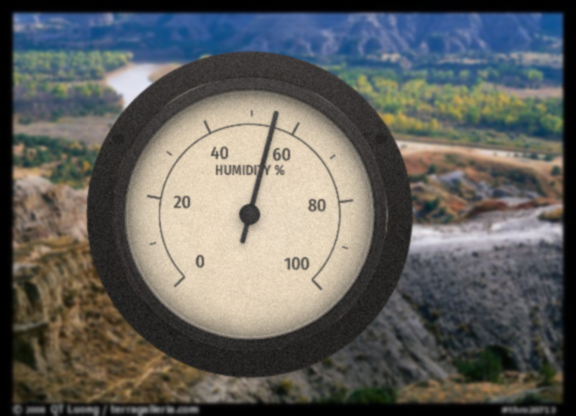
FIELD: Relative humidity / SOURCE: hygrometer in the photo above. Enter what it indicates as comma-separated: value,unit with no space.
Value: 55,%
